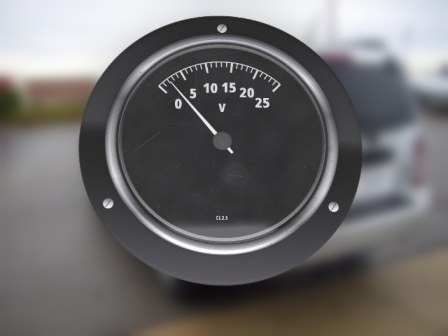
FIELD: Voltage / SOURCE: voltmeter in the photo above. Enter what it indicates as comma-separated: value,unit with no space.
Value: 2,V
